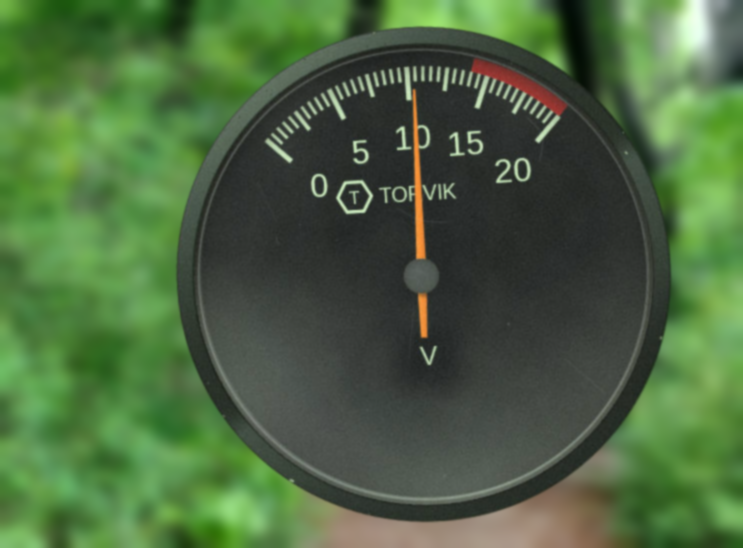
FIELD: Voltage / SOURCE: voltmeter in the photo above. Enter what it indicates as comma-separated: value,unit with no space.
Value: 10.5,V
